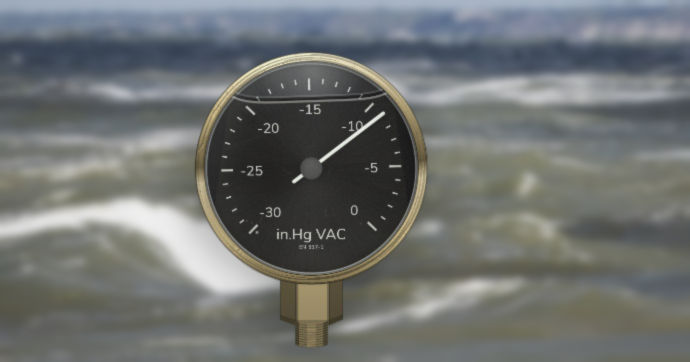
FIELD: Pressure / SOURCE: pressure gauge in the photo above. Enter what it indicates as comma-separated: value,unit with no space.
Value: -9,inHg
